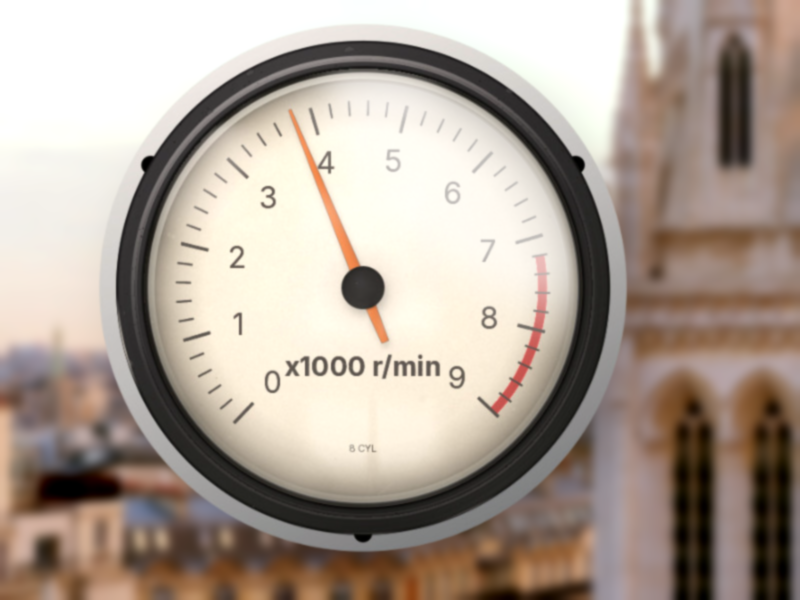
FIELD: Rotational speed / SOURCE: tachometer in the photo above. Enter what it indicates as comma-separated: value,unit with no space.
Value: 3800,rpm
